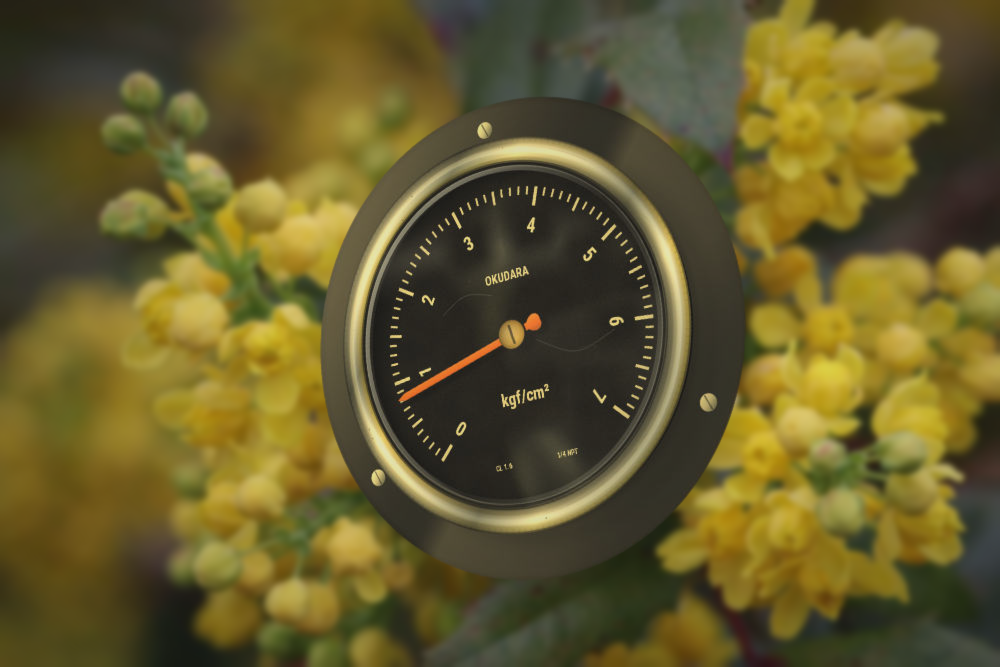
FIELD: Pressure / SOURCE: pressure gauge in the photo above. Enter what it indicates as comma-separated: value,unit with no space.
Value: 0.8,kg/cm²
